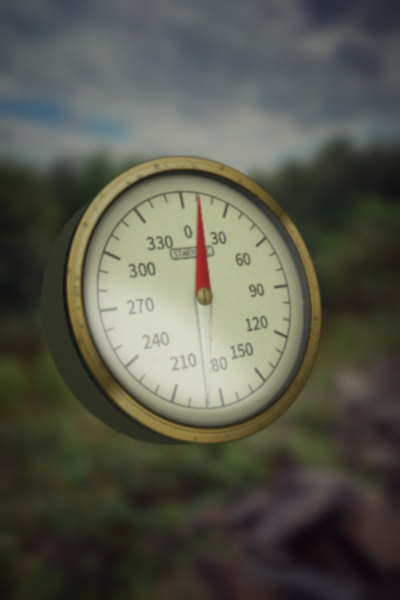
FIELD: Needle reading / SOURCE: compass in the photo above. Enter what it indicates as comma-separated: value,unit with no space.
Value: 10,°
